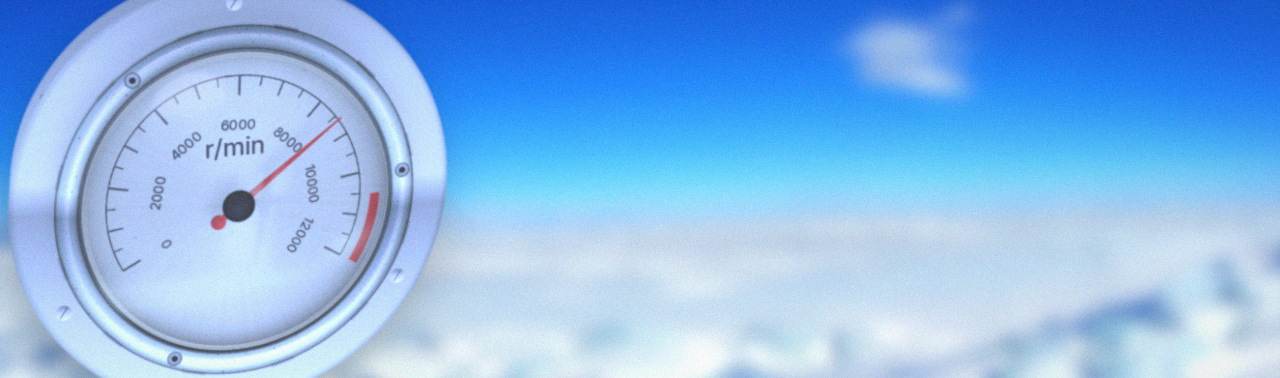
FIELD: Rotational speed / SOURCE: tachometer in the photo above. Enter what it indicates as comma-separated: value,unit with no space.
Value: 8500,rpm
